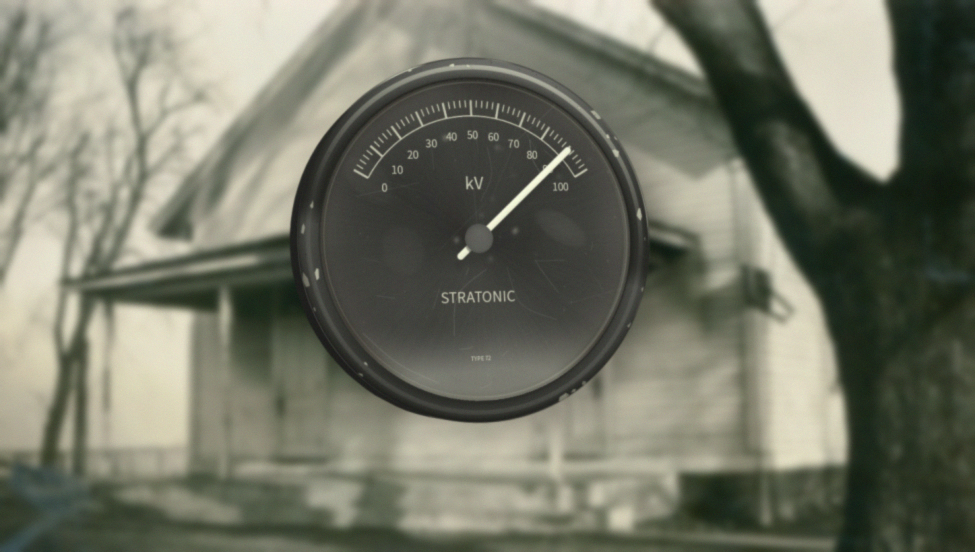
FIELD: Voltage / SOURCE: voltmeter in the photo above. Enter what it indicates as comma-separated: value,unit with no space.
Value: 90,kV
